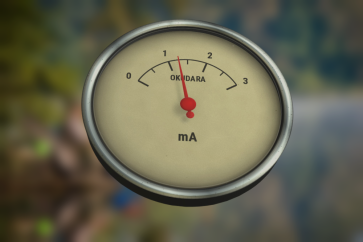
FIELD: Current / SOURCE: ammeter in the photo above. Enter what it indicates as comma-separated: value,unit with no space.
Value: 1.25,mA
